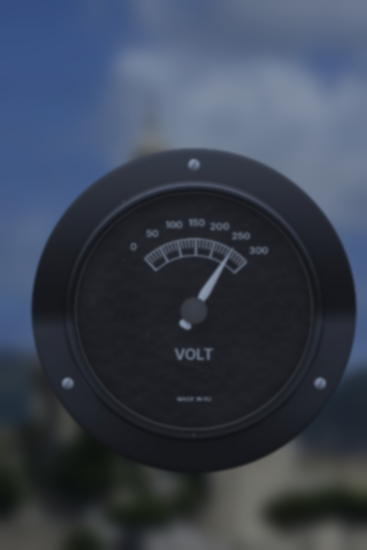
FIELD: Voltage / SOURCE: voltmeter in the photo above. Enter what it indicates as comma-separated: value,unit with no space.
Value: 250,V
